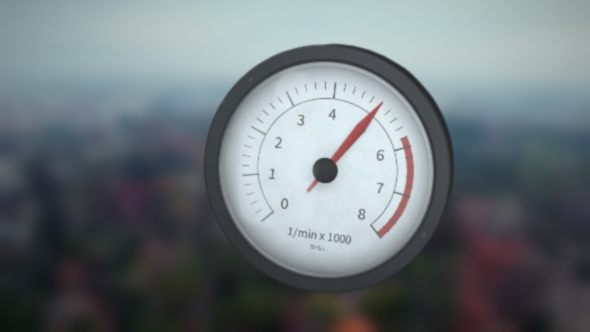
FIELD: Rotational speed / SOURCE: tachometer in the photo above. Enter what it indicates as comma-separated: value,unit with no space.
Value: 5000,rpm
